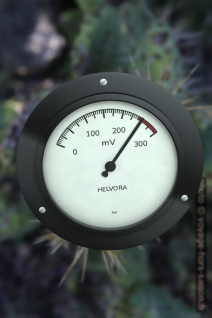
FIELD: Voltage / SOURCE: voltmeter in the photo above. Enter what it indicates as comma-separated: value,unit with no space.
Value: 250,mV
